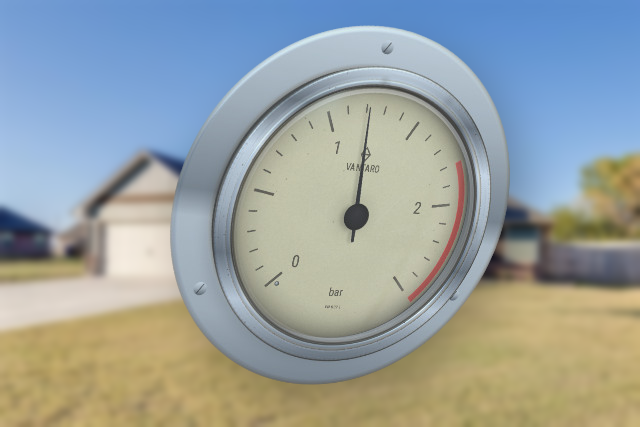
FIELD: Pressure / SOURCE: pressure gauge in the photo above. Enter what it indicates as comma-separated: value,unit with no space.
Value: 1.2,bar
